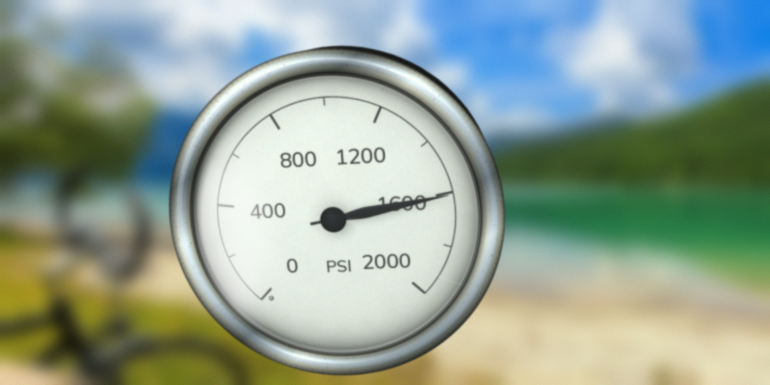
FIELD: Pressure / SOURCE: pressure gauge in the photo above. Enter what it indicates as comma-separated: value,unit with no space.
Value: 1600,psi
